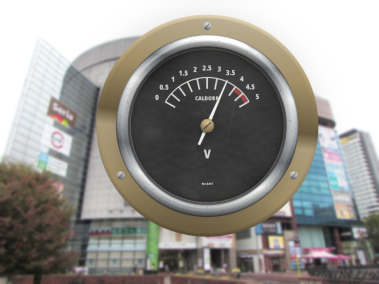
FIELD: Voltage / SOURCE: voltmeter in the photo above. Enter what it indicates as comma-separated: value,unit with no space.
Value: 3.5,V
